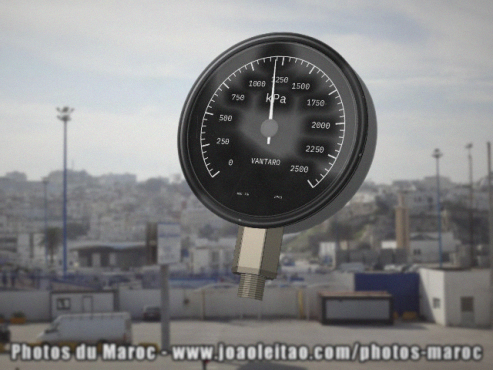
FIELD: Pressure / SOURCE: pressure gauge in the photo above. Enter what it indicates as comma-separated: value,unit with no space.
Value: 1200,kPa
